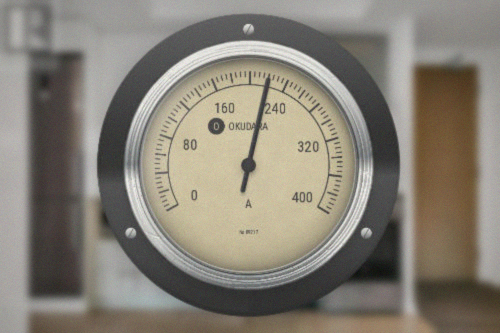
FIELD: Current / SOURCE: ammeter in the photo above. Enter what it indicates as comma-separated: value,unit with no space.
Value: 220,A
